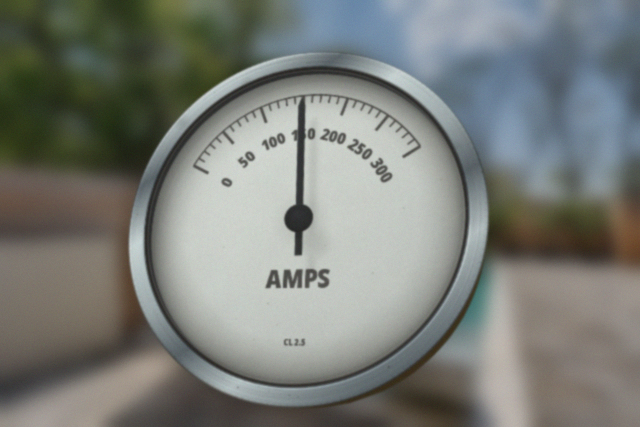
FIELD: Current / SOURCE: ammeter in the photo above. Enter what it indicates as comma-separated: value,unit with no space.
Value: 150,A
